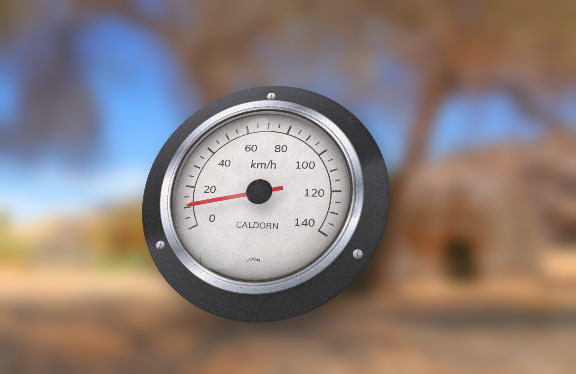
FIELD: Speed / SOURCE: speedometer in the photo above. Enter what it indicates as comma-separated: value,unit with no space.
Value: 10,km/h
